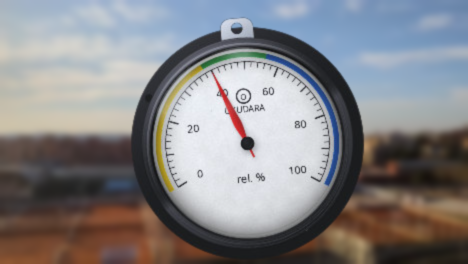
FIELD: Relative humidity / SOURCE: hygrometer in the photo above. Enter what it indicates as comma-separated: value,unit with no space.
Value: 40,%
